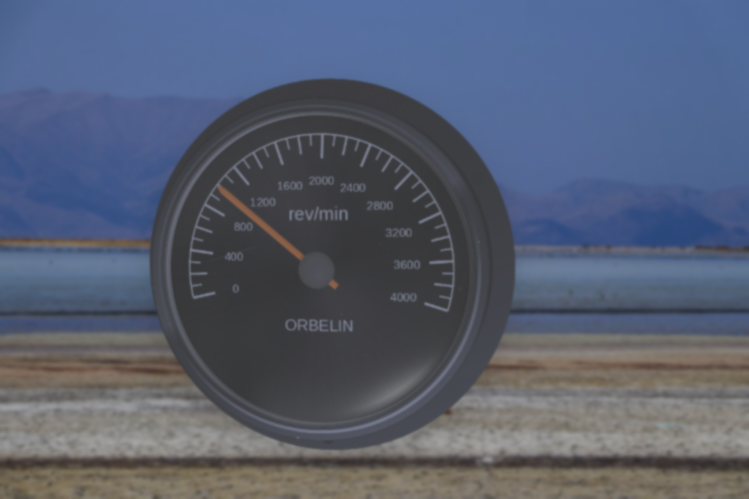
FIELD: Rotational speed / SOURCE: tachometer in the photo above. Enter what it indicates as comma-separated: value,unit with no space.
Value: 1000,rpm
